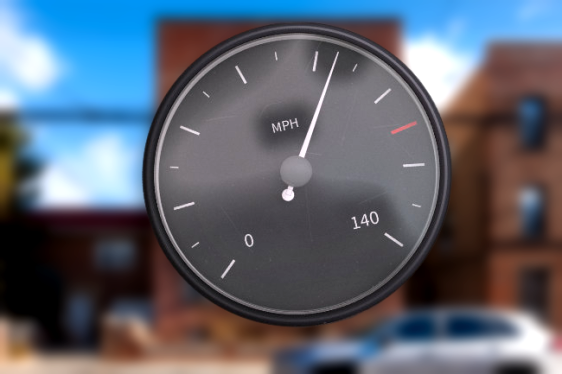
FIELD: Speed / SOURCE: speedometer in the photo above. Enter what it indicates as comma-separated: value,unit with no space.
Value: 85,mph
